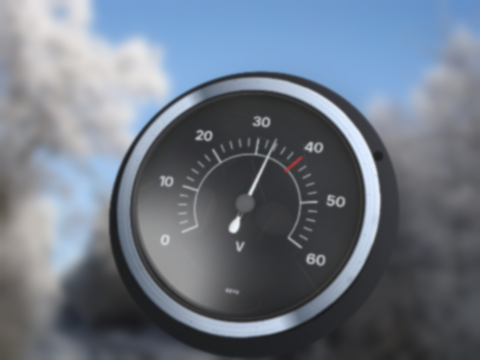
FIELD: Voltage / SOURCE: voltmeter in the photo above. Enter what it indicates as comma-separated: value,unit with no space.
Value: 34,V
